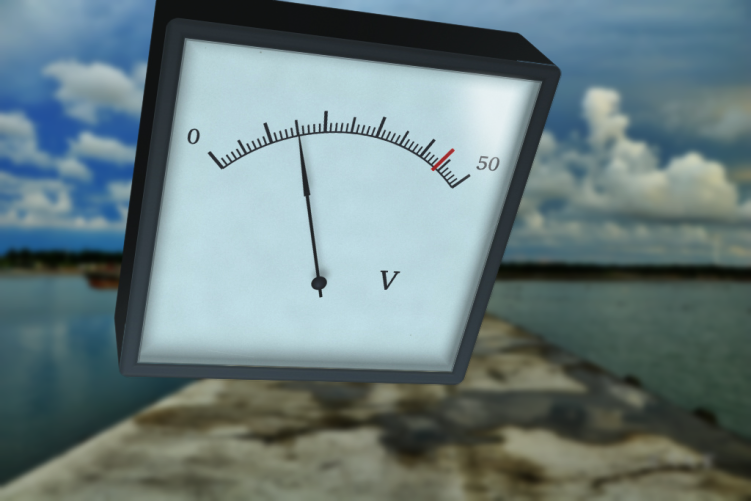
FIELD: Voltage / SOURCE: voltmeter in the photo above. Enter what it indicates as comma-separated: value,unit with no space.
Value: 15,V
